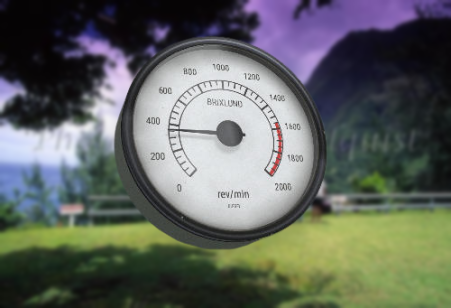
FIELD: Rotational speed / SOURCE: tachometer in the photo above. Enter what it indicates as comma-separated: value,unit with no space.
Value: 350,rpm
